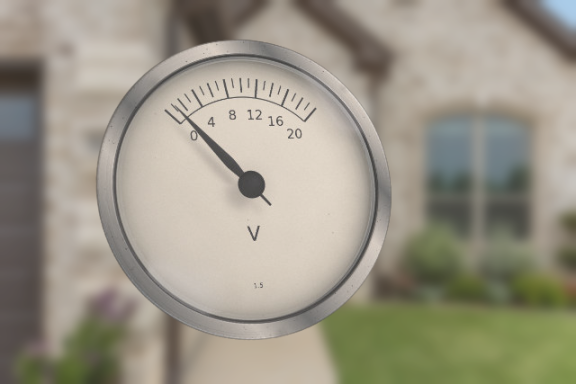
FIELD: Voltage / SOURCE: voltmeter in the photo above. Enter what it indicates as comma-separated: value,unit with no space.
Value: 1,V
